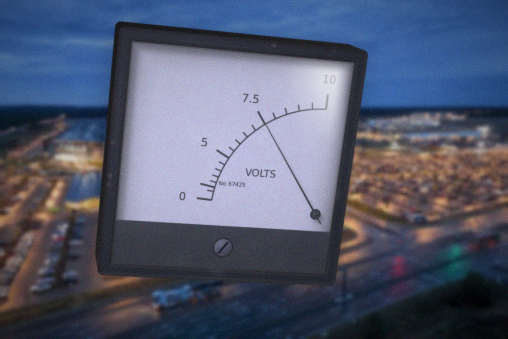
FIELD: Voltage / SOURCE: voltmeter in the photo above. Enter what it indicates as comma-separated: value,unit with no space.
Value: 7.5,V
